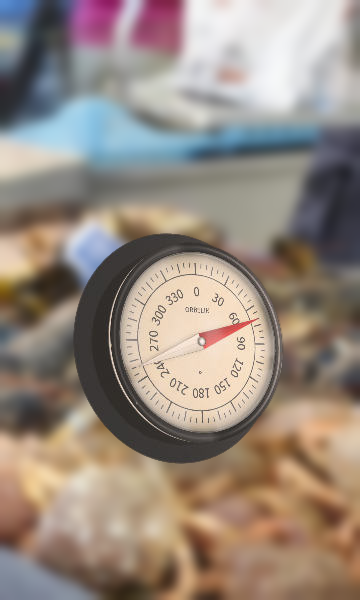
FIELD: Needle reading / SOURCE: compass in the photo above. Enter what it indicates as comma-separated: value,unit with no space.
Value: 70,°
